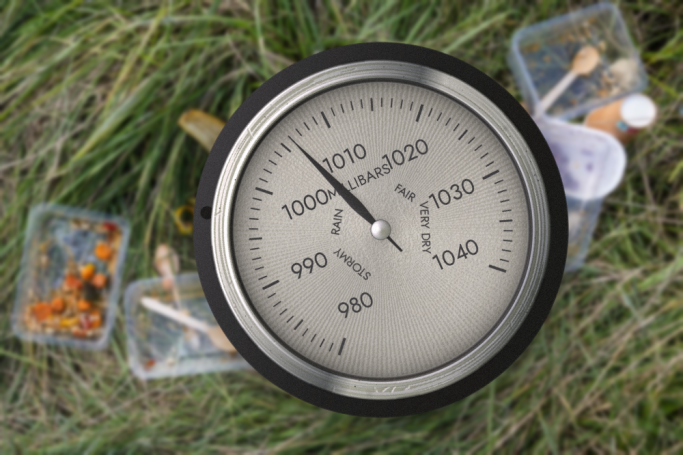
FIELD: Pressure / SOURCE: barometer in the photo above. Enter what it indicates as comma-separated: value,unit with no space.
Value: 1006,mbar
